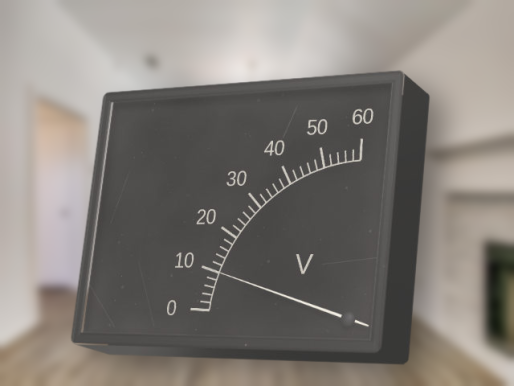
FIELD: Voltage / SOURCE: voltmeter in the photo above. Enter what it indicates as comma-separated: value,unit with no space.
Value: 10,V
